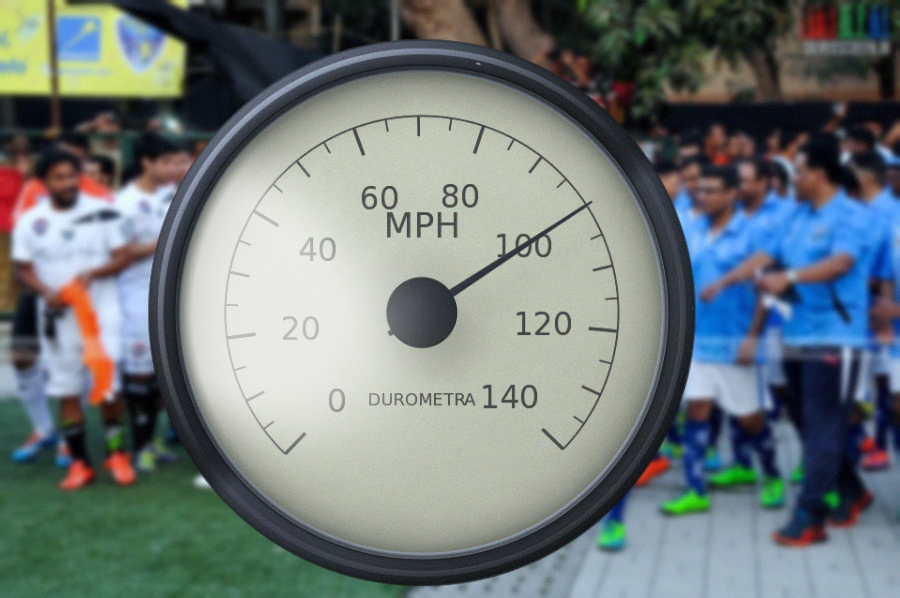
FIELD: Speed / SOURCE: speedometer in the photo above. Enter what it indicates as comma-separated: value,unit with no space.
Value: 100,mph
